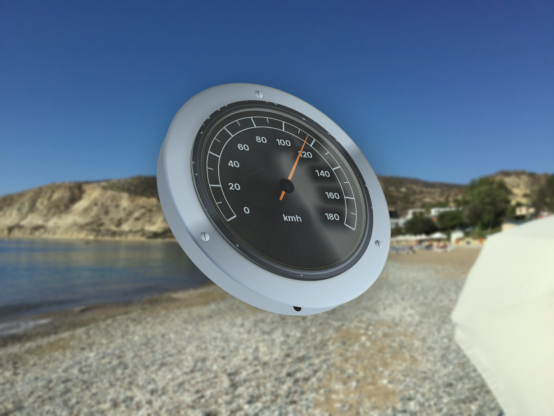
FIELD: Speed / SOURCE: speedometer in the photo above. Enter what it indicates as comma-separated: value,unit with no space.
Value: 115,km/h
